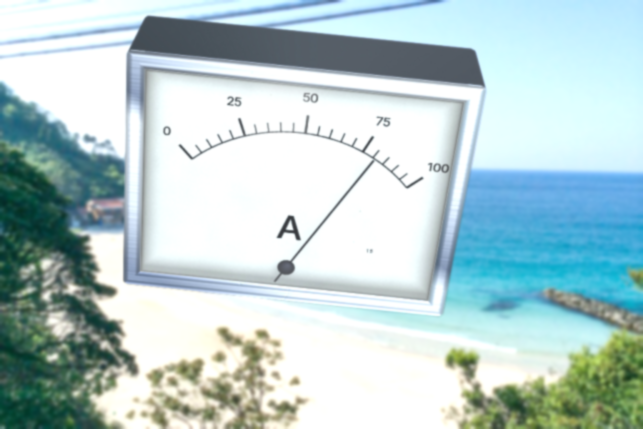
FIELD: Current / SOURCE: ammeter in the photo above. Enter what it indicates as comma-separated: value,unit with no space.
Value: 80,A
